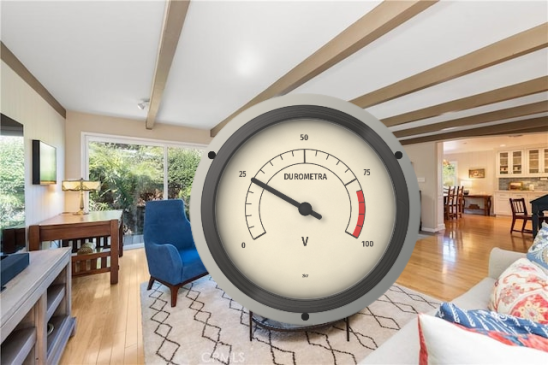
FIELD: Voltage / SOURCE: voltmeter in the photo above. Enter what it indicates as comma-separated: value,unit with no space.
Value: 25,V
